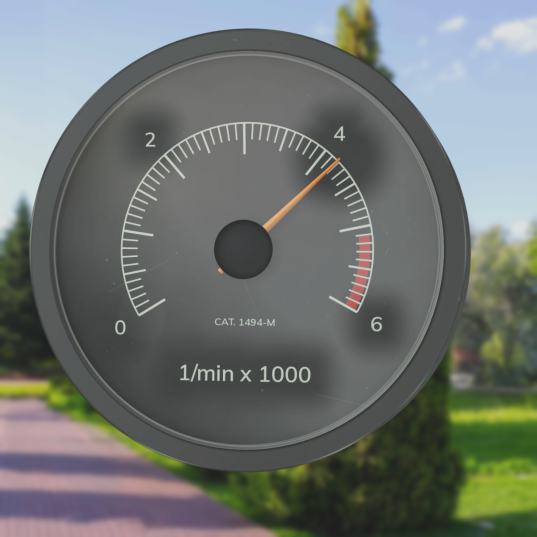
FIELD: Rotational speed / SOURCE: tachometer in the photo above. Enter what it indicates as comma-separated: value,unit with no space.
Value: 4200,rpm
